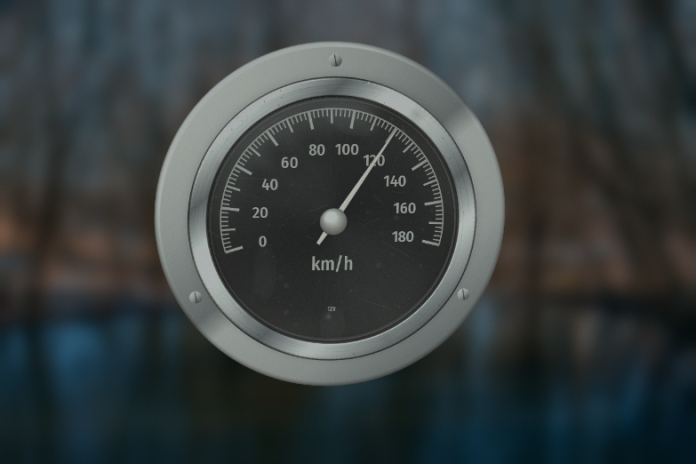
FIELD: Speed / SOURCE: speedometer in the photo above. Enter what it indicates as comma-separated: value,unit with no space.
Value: 120,km/h
